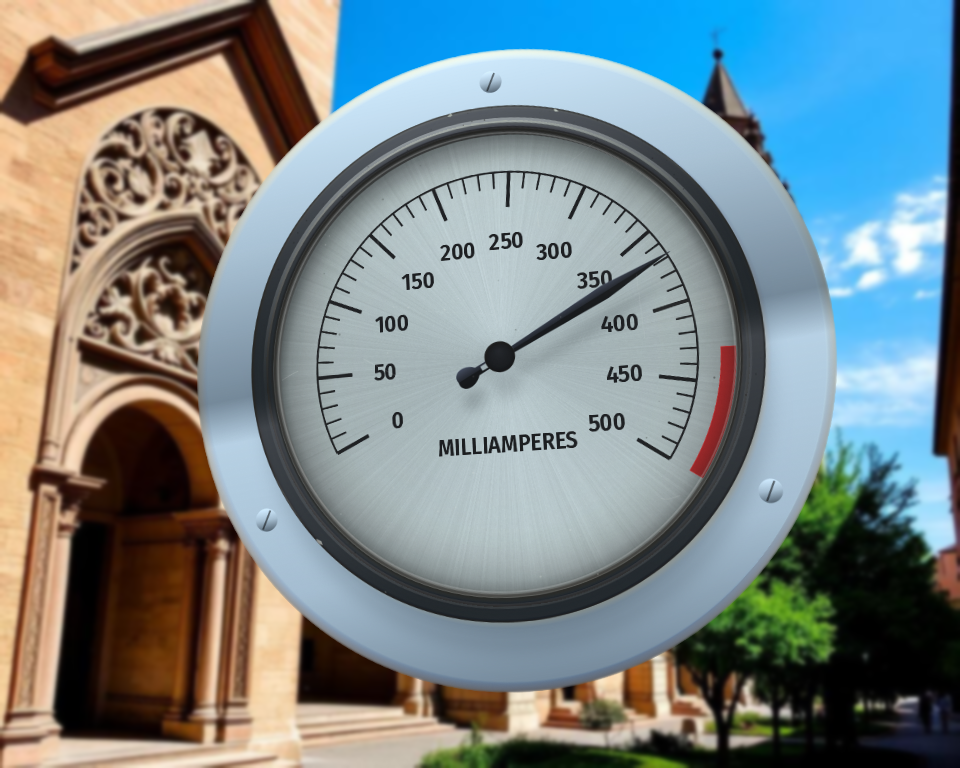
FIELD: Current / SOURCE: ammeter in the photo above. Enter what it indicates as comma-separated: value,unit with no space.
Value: 370,mA
